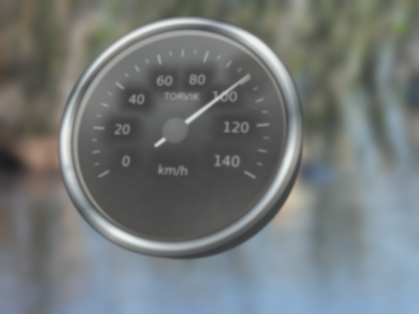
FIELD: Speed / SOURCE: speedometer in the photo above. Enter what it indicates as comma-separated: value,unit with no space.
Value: 100,km/h
